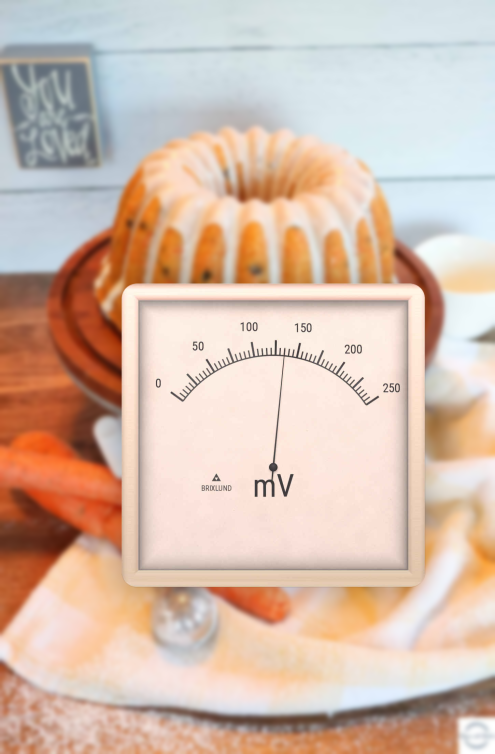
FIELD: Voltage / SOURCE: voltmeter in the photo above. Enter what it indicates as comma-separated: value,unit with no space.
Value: 135,mV
